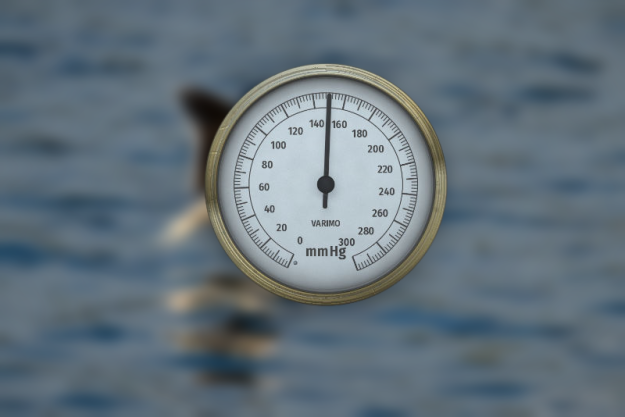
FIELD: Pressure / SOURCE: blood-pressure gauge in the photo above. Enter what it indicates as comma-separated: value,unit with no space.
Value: 150,mmHg
